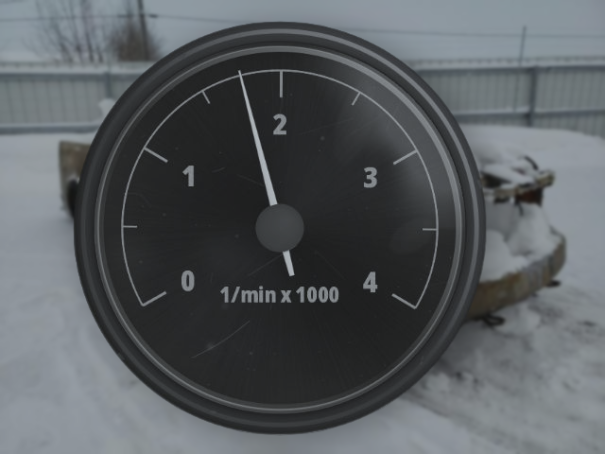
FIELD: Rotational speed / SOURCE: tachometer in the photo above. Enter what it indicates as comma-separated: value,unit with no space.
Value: 1750,rpm
